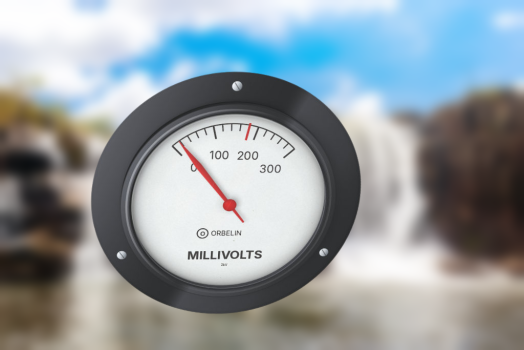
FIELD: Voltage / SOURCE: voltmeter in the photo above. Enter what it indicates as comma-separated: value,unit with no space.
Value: 20,mV
